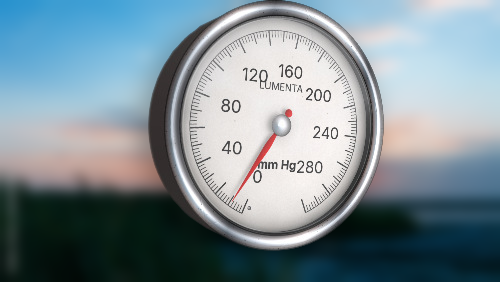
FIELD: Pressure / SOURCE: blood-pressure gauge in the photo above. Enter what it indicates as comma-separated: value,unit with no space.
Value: 10,mmHg
